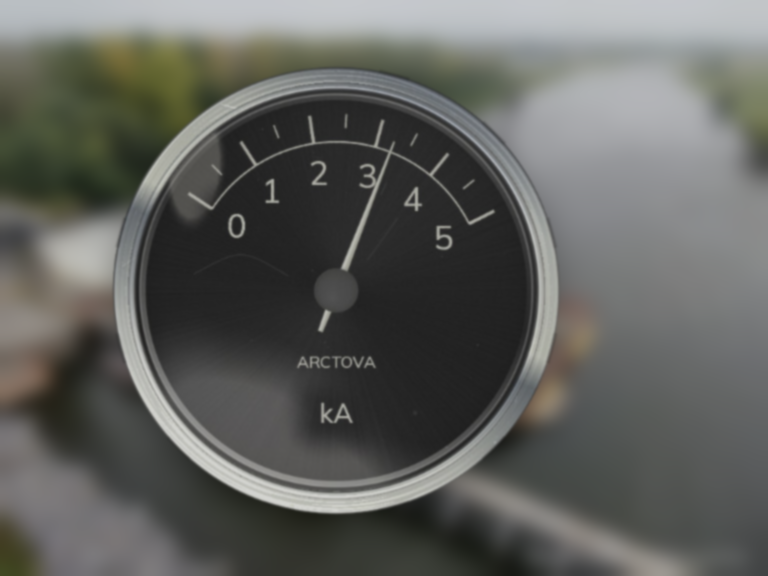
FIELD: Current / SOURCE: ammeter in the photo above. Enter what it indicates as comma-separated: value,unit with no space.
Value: 3.25,kA
